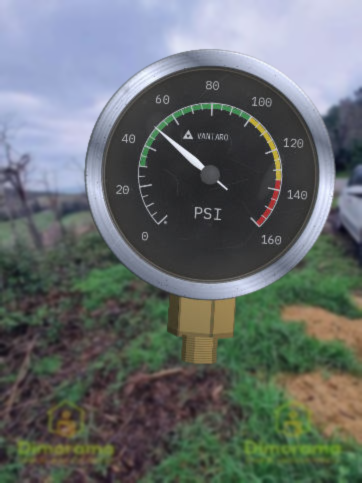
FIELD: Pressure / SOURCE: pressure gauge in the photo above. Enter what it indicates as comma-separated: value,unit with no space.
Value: 50,psi
